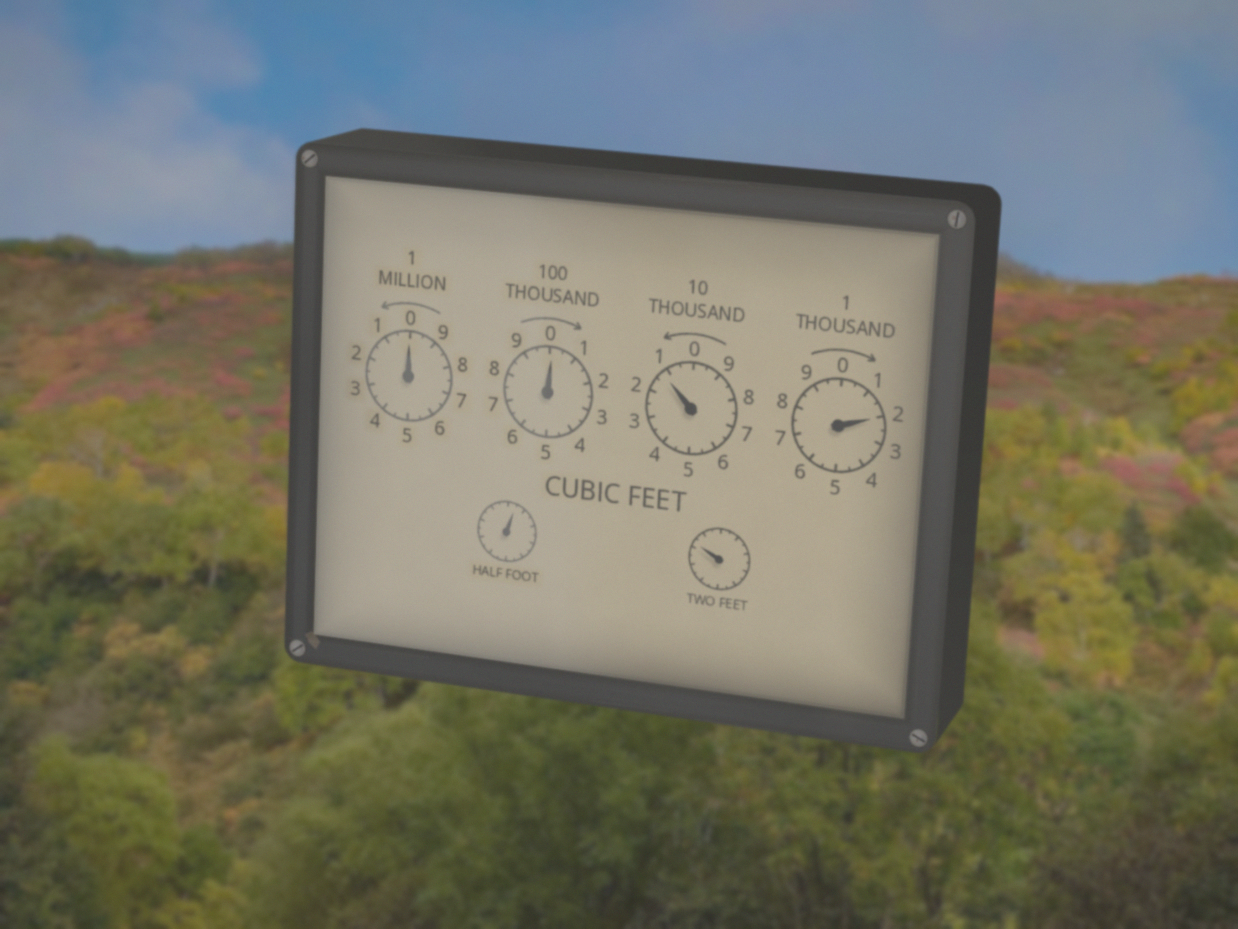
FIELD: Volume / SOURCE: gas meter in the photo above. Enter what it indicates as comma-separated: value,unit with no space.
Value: 1200,ft³
